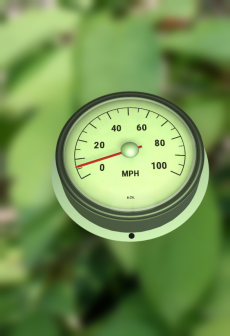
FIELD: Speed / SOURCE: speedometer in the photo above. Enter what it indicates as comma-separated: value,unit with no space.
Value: 5,mph
